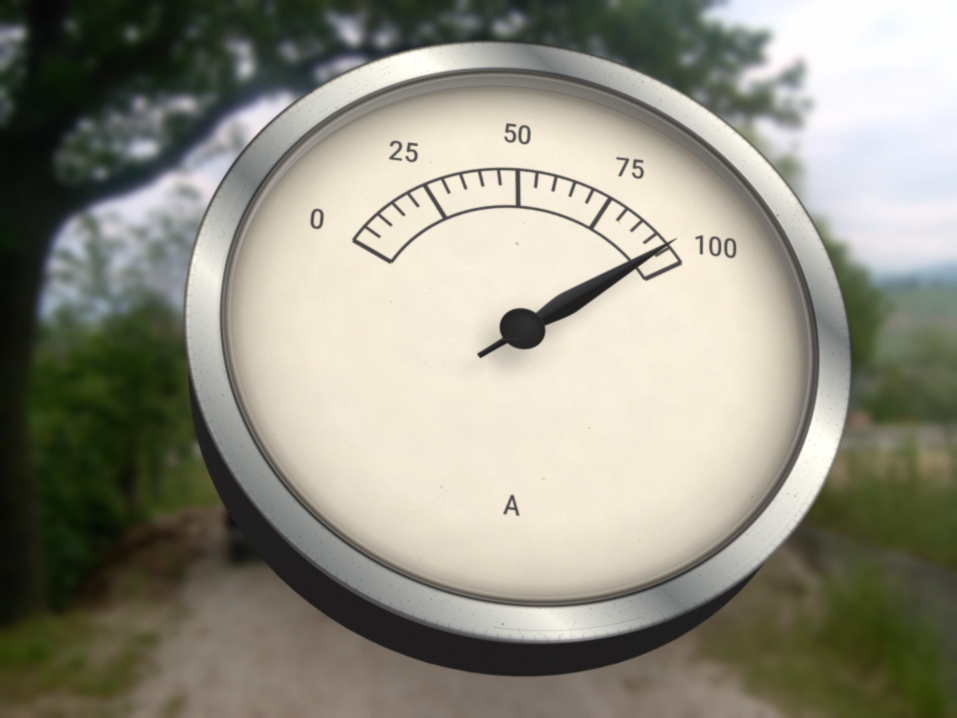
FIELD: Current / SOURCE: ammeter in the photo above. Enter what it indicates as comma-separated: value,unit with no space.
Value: 95,A
